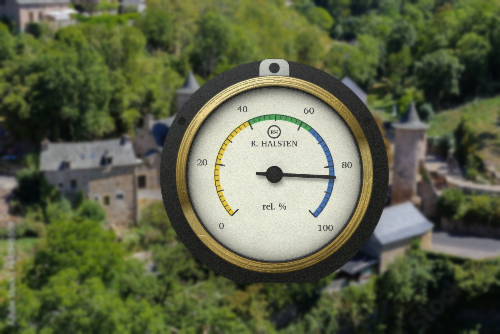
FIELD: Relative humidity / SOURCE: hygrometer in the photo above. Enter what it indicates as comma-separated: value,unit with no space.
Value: 84,%
